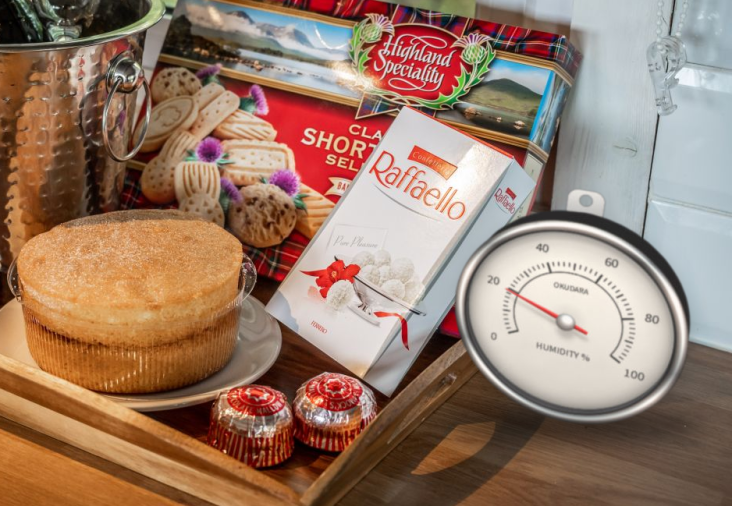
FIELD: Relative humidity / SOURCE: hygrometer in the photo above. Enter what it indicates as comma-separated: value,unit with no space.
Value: 20,%
